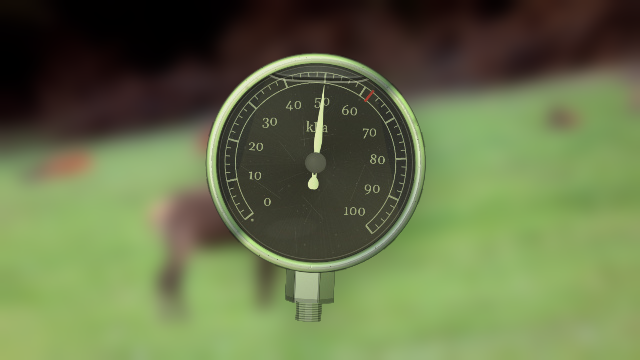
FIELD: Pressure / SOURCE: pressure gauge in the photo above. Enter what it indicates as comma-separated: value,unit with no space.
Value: 50,kPa
